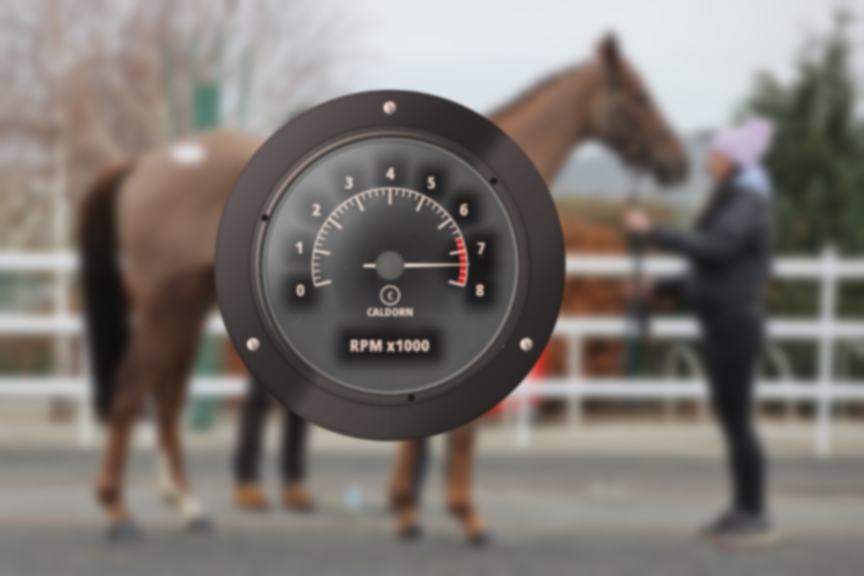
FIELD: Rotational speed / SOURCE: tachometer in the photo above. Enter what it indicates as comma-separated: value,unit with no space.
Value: 7400,rpm
